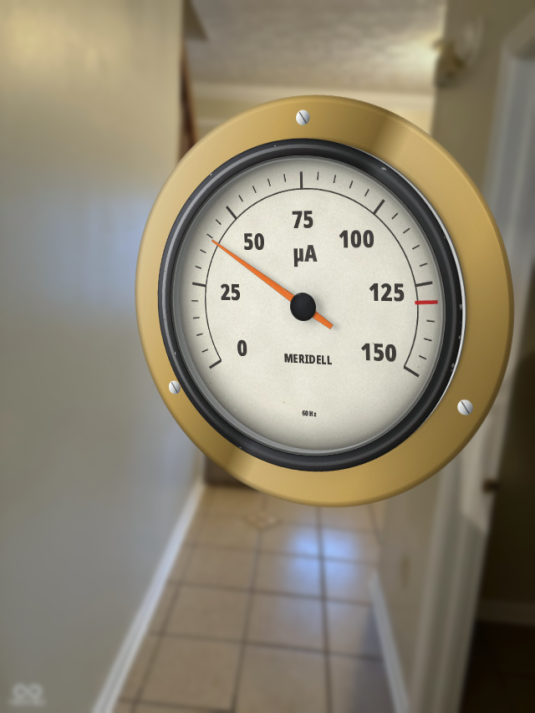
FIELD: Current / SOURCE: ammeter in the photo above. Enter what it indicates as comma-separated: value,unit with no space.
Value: 40,µA
